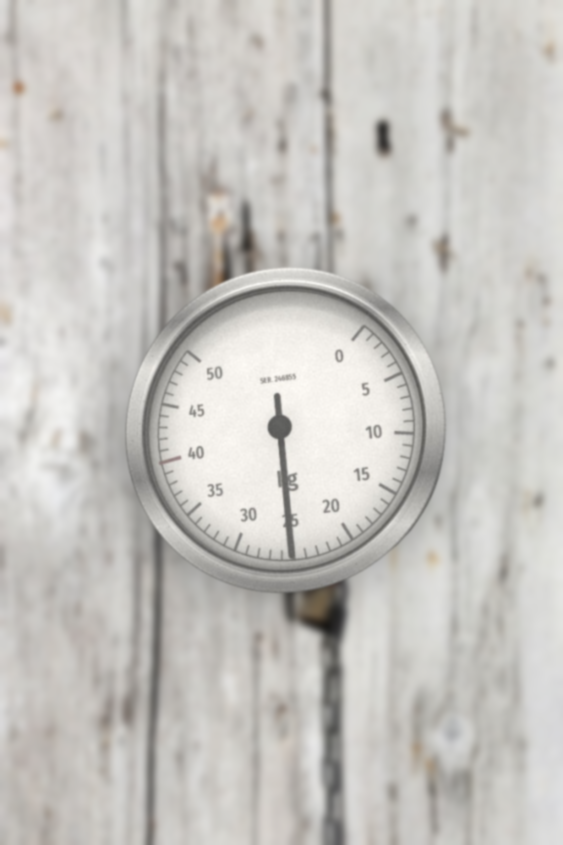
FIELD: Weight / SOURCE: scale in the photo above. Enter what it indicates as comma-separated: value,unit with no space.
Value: 25,kg
